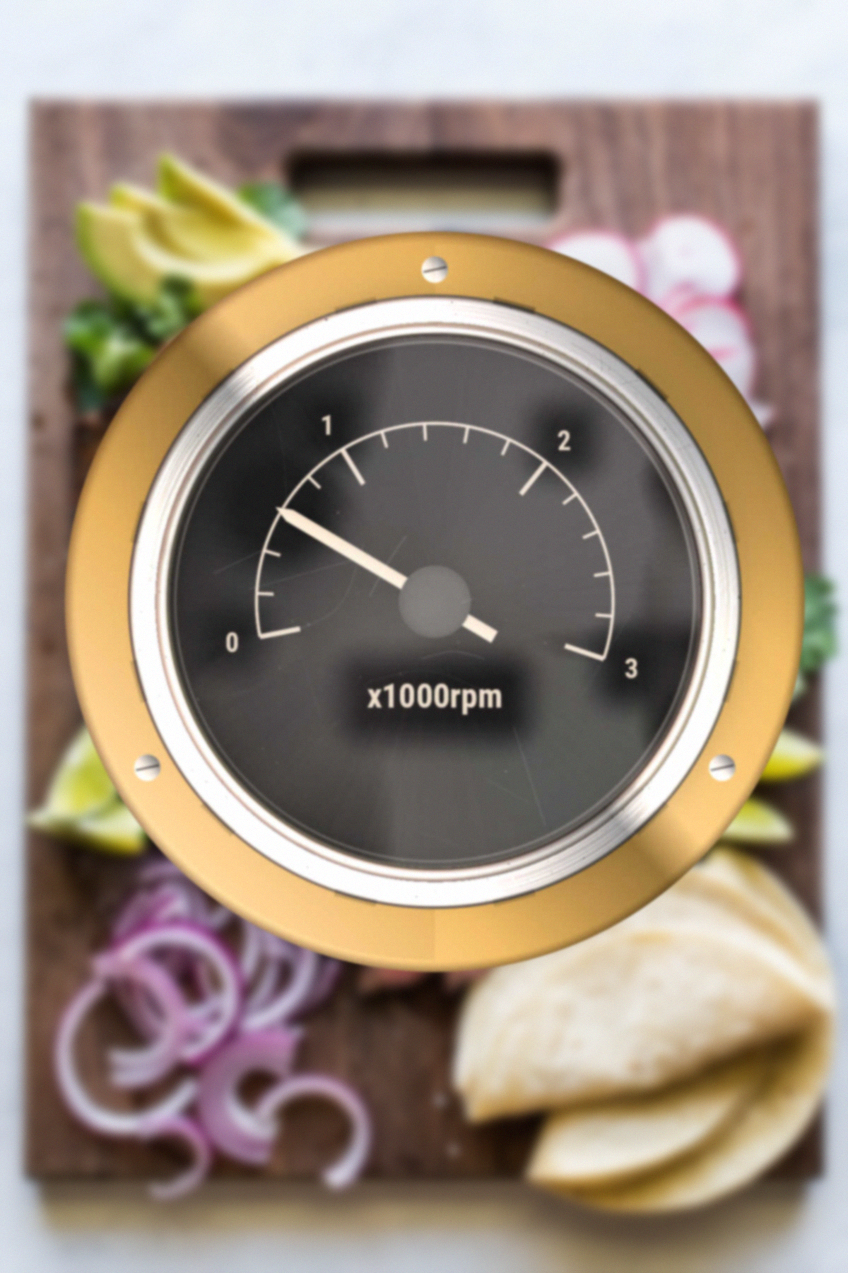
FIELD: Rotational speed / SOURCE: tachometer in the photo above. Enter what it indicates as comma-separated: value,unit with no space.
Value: 600,rpm
